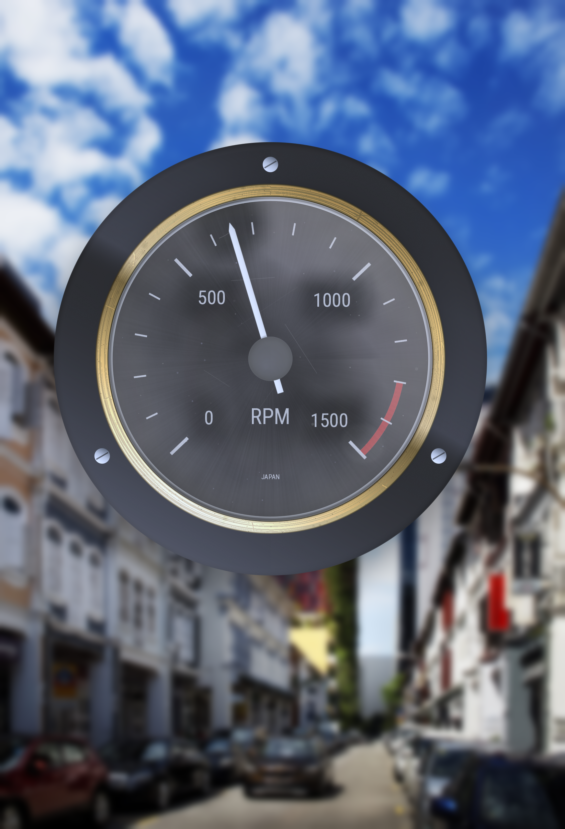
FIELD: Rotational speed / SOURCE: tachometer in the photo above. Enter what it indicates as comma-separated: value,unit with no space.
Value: 650,rpm
